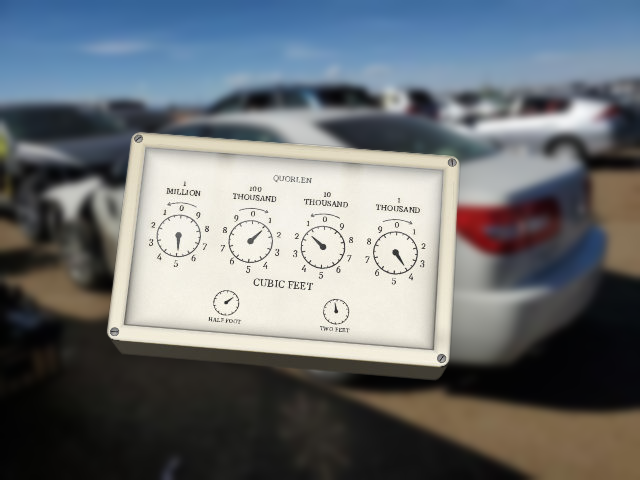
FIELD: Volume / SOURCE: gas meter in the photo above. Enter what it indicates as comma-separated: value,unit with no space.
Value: 511400,ft³
